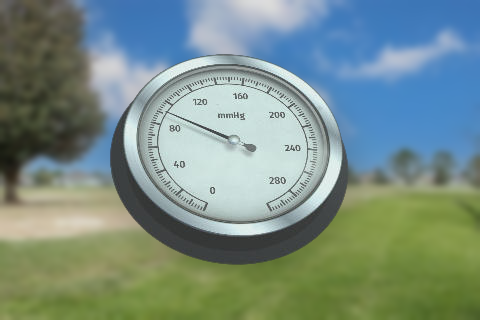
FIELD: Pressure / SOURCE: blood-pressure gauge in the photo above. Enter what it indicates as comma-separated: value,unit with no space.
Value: 90,mmHg
